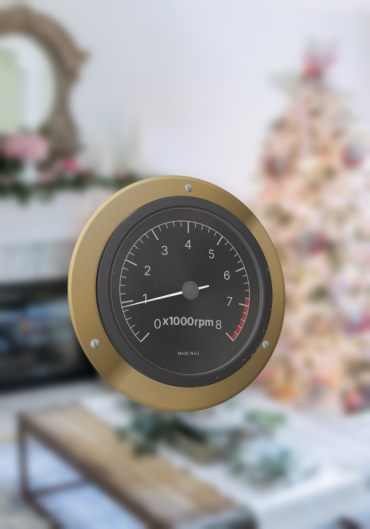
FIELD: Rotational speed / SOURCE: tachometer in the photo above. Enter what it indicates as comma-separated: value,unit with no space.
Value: 900,rpm
